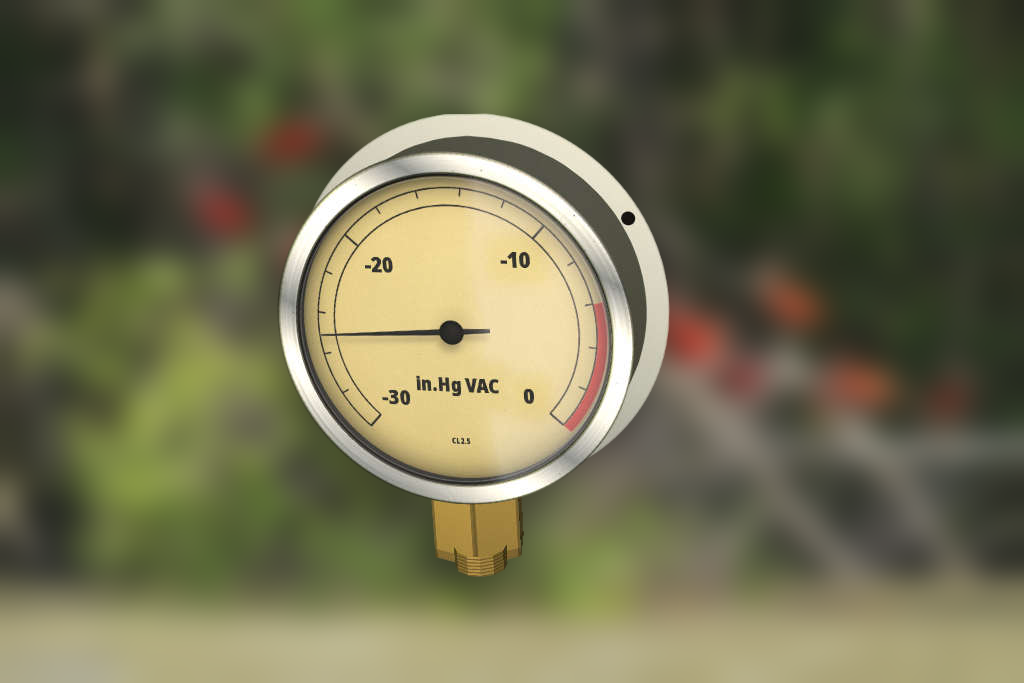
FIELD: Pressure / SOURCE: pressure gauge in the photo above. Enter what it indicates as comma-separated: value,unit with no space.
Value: -25,inHg
